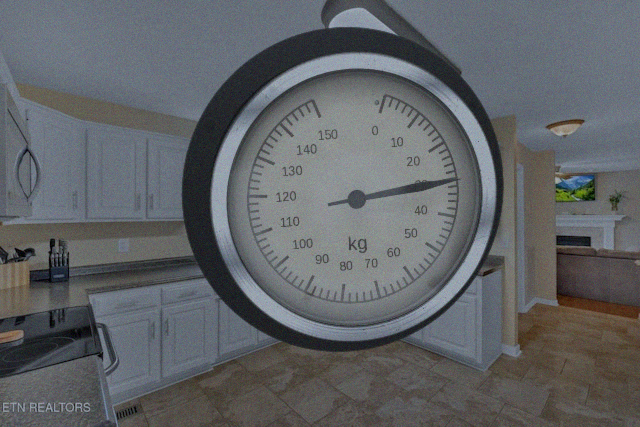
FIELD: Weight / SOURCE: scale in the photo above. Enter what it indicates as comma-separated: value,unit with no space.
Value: 30,kg
